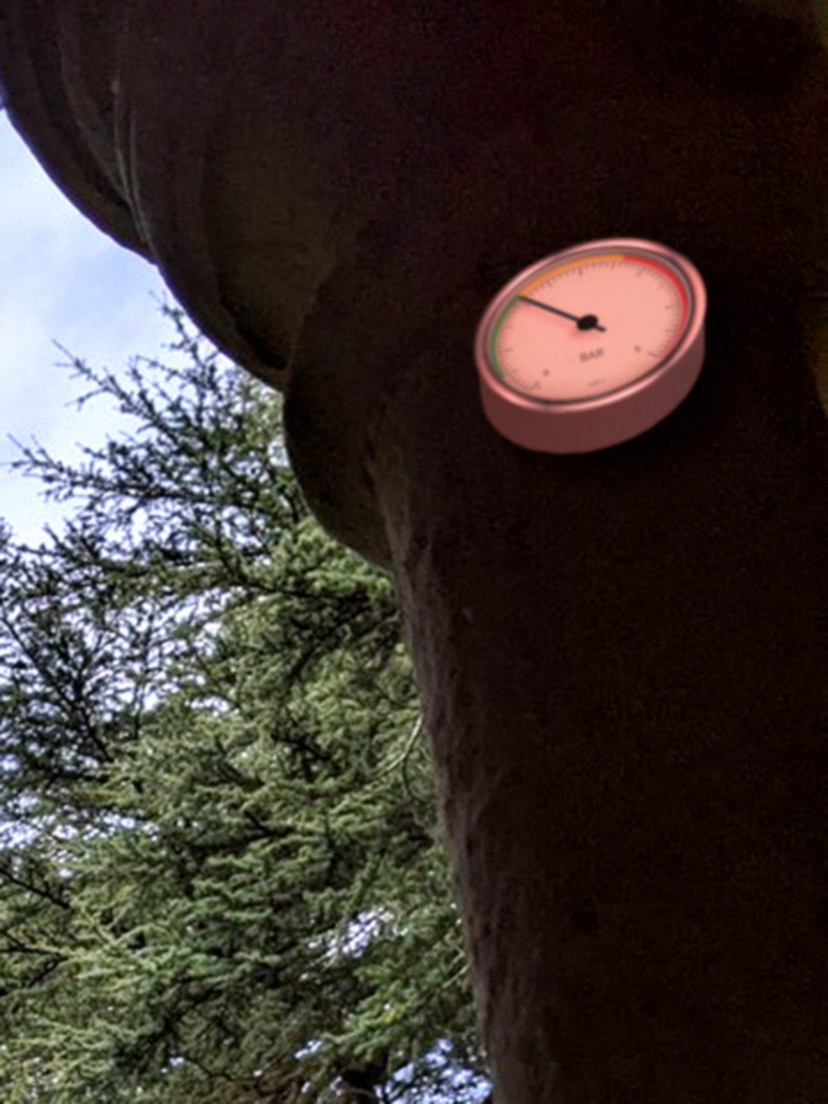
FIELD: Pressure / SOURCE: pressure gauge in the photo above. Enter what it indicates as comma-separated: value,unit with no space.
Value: 2,bar
